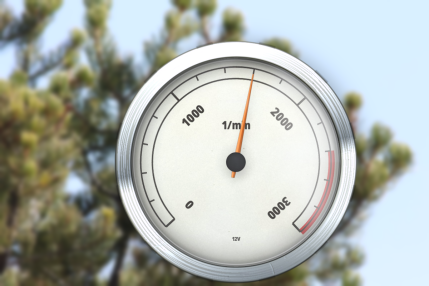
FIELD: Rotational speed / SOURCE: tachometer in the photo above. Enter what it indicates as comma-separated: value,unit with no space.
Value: 1600,rpm
